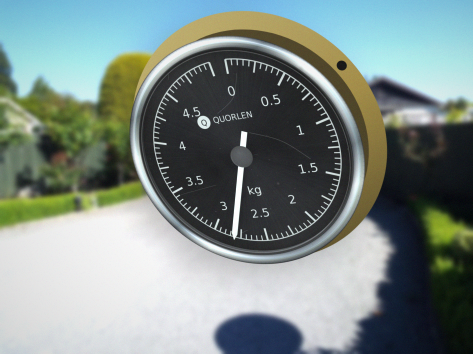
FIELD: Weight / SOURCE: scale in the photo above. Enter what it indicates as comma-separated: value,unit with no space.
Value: 2.8,kg
